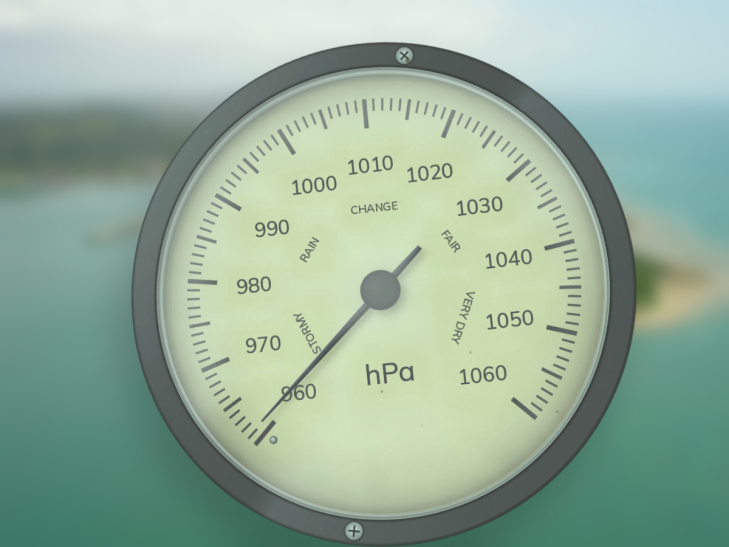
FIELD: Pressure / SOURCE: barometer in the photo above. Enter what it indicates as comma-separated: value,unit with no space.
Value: 961,hPa
